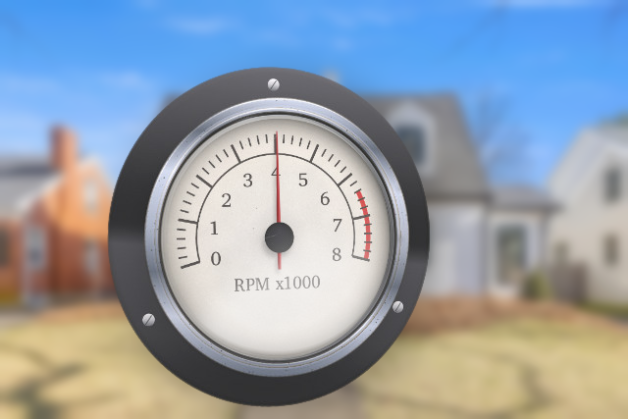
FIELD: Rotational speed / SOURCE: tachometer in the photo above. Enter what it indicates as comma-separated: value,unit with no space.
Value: 4000,rpm
